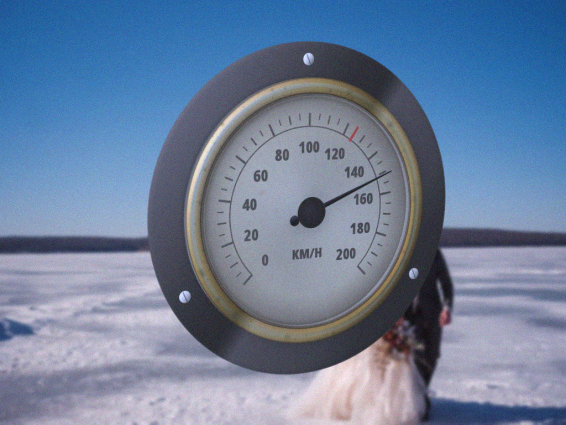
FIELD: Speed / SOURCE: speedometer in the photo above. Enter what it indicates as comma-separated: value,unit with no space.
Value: 150,km/h
